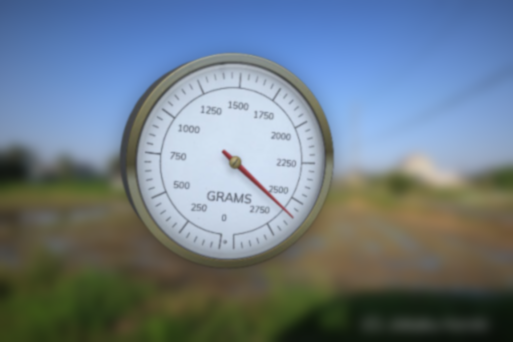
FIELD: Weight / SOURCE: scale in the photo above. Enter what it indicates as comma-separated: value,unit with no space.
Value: 2600,g
